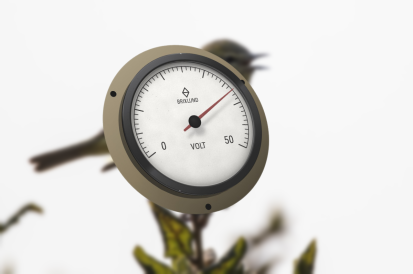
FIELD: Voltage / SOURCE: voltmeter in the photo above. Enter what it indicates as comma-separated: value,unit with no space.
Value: 37,V
